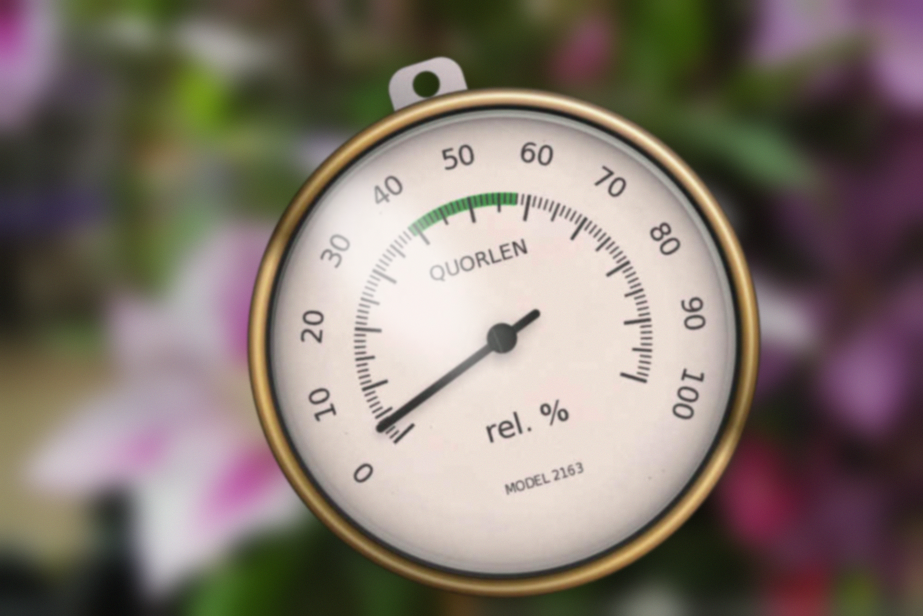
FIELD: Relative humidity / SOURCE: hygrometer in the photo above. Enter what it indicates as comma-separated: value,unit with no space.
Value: 3,%
